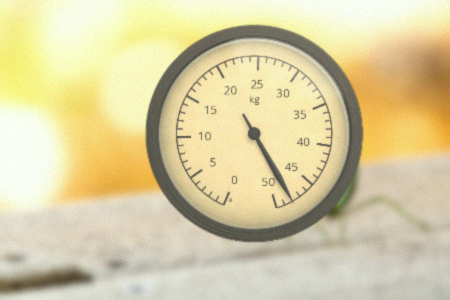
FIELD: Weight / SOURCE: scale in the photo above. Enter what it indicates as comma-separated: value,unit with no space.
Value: 48,kg
